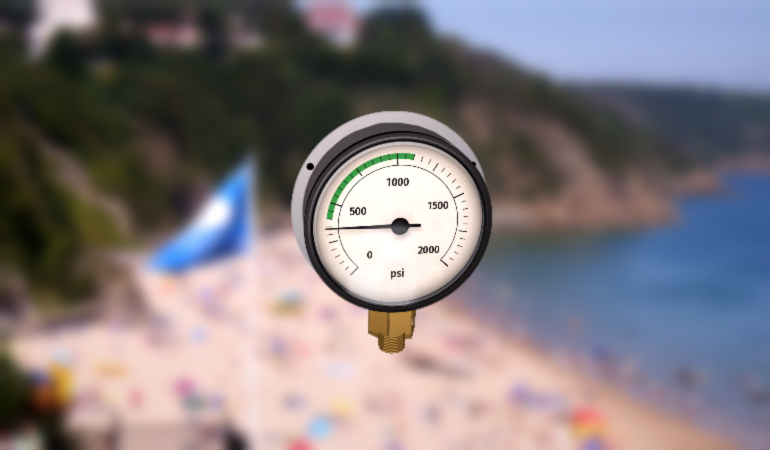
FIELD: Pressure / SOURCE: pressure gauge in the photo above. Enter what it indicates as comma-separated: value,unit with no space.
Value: 350,psi
